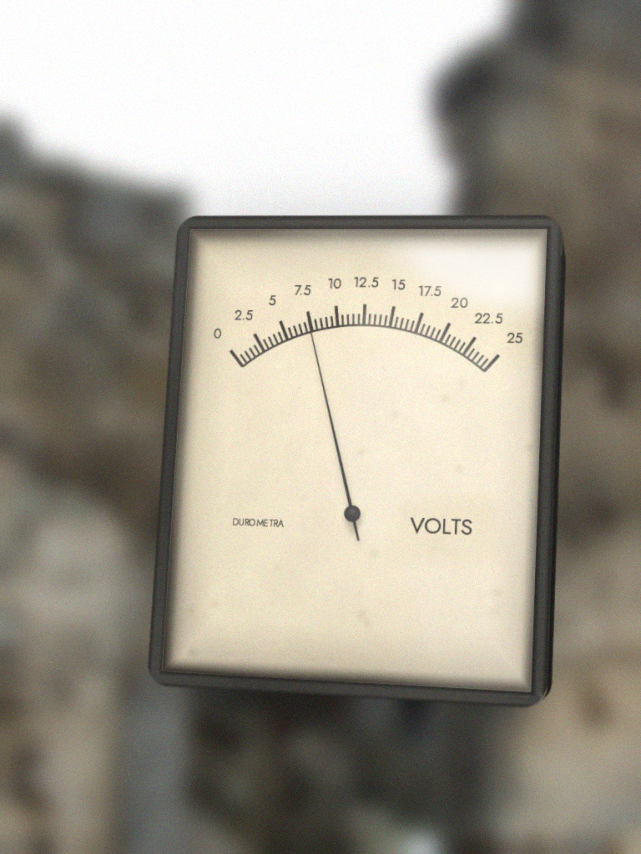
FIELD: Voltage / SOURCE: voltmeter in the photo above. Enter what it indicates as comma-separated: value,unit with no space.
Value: 7.5,V
